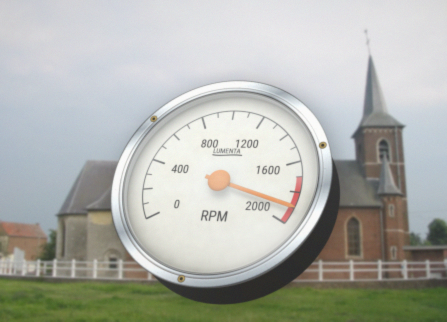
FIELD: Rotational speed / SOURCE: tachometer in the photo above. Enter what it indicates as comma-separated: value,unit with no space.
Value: 1900,rpm
